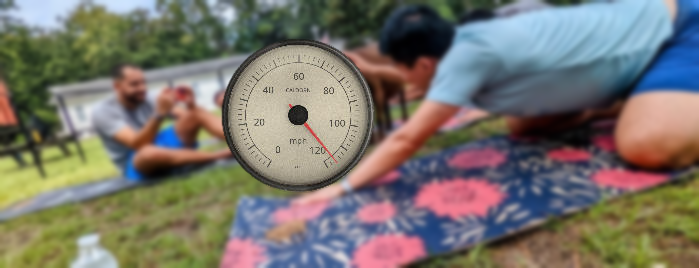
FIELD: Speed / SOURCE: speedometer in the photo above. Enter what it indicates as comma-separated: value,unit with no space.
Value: 116,mph
